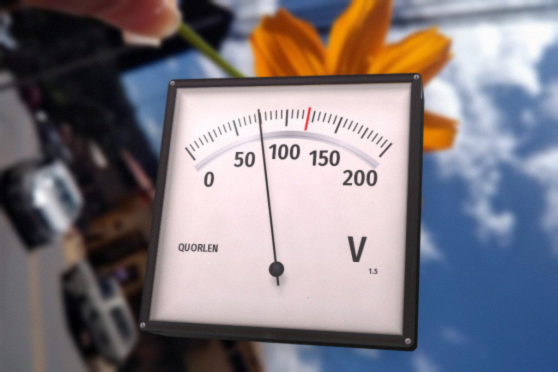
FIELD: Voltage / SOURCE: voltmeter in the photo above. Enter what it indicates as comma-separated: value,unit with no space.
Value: 75,V
